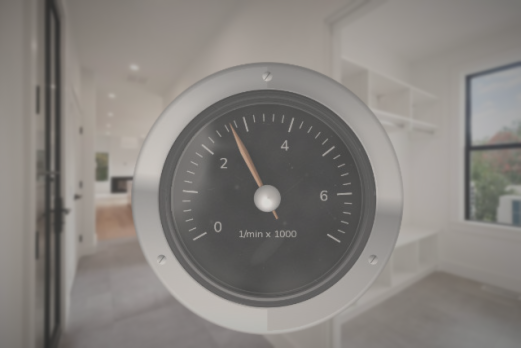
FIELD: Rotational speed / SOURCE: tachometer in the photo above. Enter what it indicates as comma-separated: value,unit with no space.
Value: 2700,rpm
